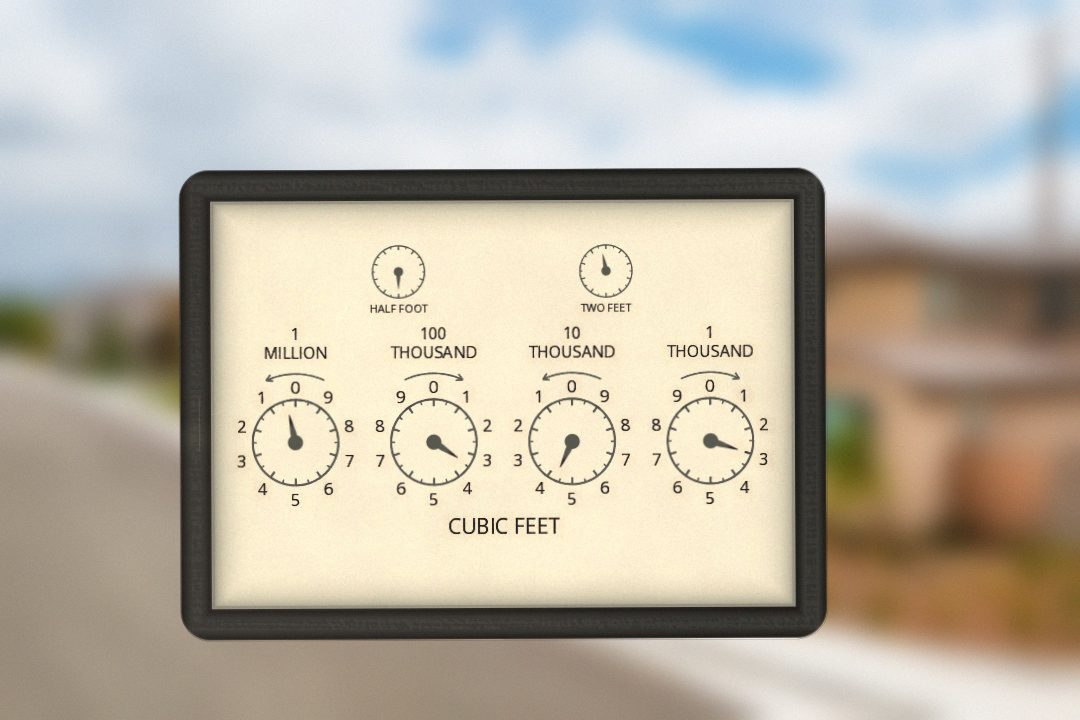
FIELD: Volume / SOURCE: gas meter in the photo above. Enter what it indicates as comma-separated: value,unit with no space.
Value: 34300,ft³
